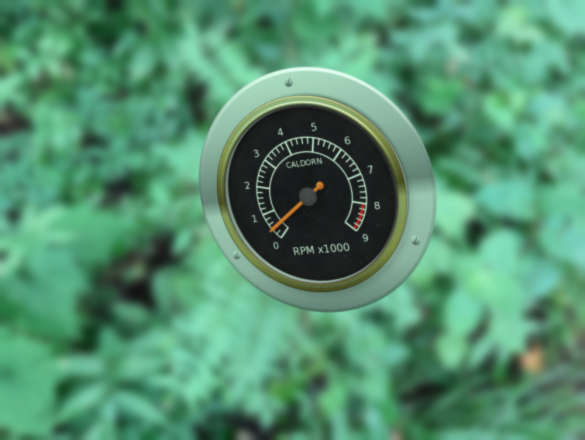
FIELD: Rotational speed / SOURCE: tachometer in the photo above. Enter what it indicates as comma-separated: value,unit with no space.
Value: 400,rpm
